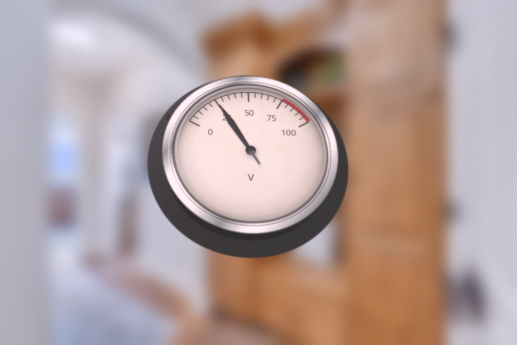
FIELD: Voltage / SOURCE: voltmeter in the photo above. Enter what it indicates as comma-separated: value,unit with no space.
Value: 25,V
